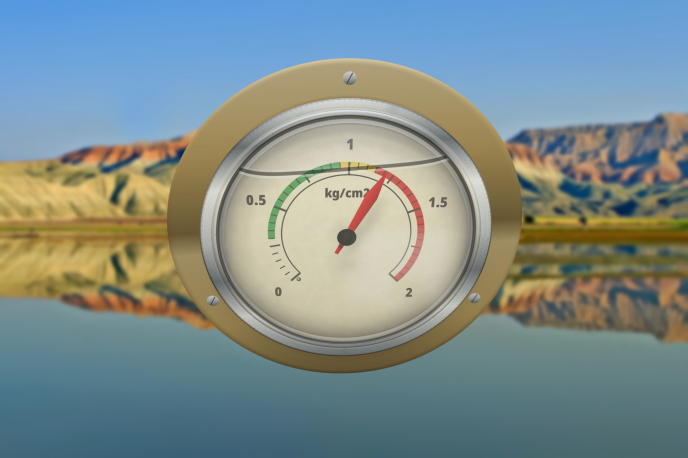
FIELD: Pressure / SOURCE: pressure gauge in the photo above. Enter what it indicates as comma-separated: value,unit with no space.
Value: 1.2,kg/cm²
